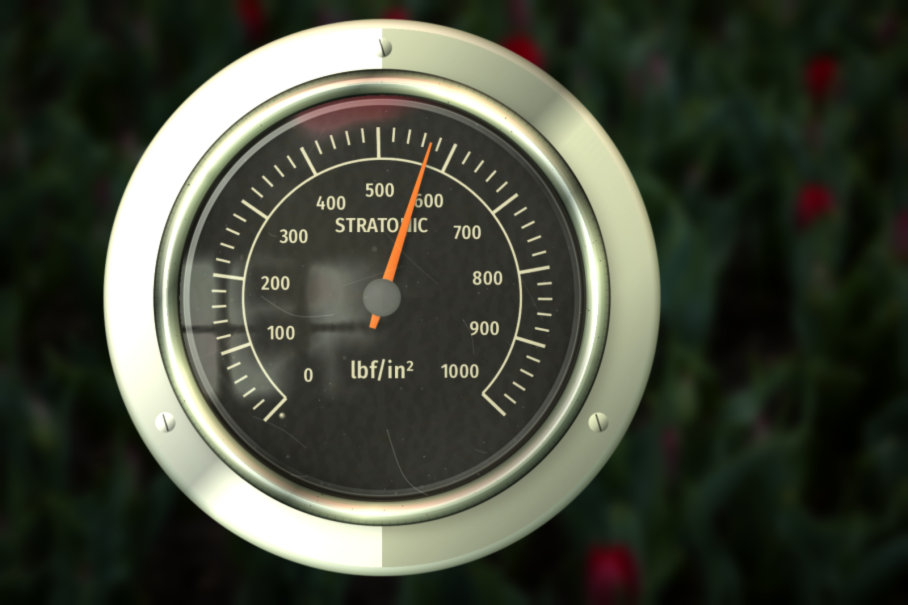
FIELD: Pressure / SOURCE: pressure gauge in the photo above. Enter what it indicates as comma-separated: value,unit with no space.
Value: 570,psi
